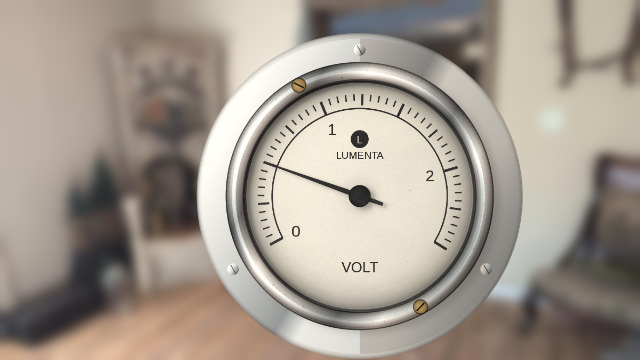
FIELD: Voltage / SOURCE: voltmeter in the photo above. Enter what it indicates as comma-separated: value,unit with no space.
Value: 0.5,V
